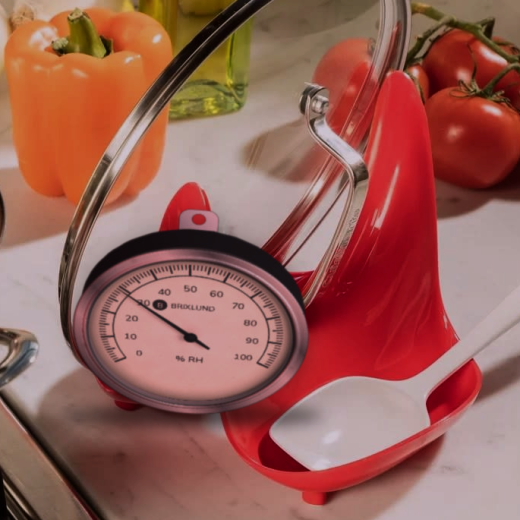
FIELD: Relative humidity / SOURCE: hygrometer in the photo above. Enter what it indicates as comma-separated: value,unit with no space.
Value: 30,%
